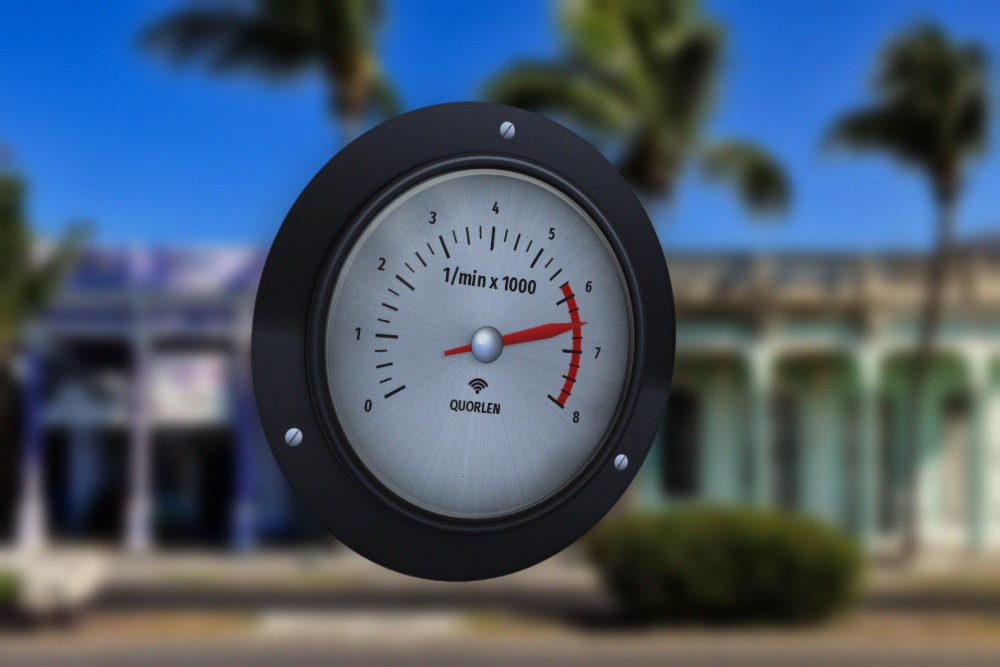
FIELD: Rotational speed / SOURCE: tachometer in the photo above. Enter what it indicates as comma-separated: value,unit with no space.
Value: 6500,rpm
